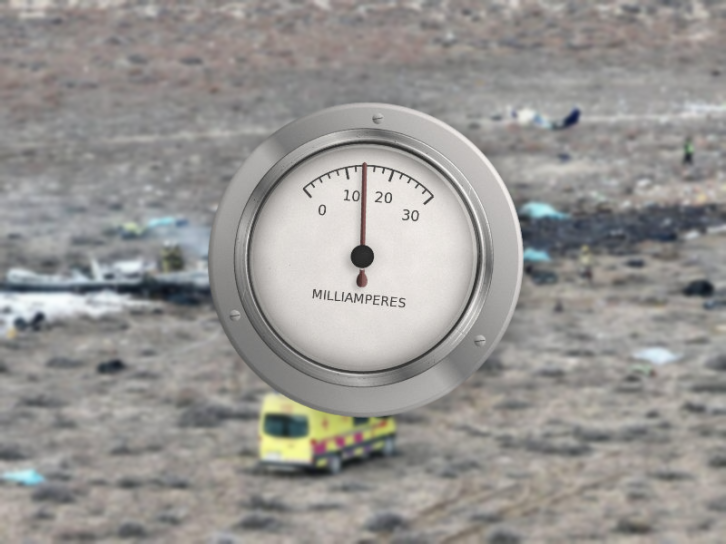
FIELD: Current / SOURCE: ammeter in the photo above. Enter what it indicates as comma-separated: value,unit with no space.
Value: 14,mA
